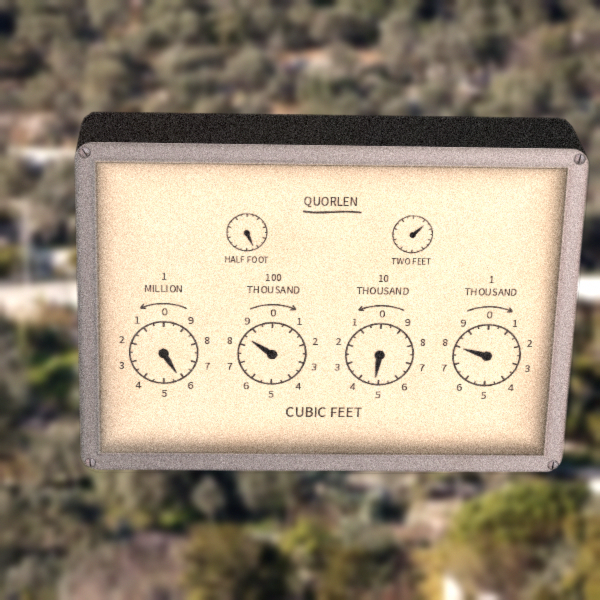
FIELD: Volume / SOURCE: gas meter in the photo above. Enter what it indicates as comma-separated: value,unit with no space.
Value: 584800,ft³
